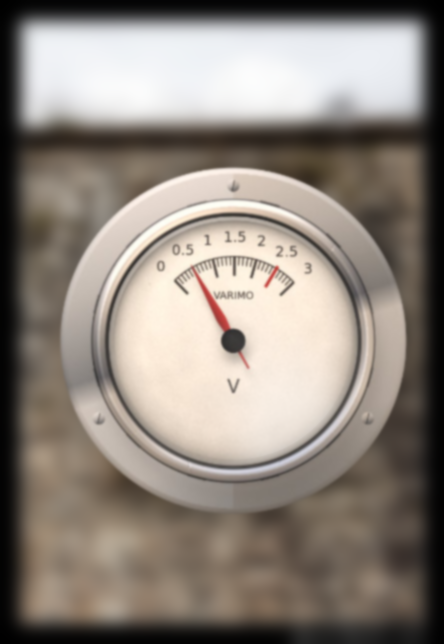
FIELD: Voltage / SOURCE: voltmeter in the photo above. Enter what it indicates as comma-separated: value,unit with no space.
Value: 0.5,V
